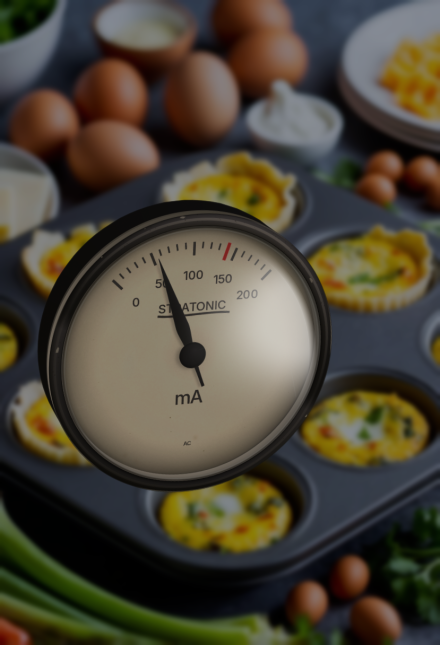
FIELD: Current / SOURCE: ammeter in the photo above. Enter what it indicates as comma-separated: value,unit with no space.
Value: 55,mA
